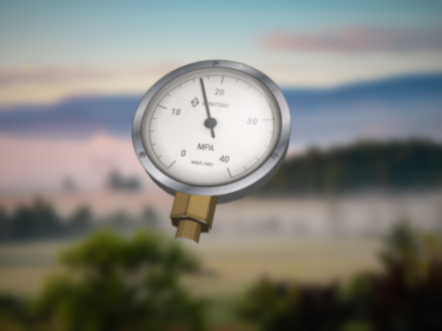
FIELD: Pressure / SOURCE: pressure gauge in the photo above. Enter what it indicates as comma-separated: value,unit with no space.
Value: 17,MPa
